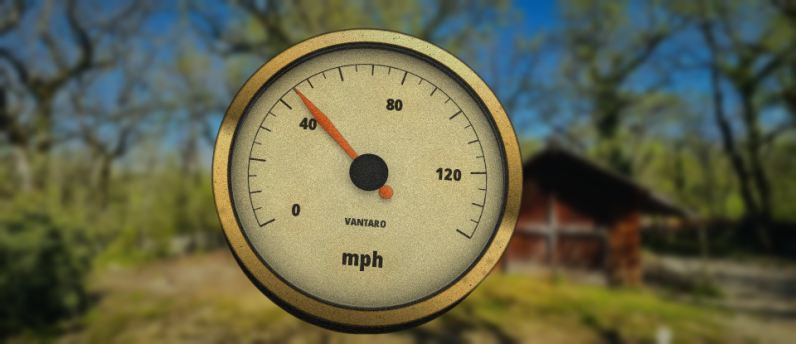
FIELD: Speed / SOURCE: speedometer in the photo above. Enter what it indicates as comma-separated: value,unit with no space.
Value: 45,mph
